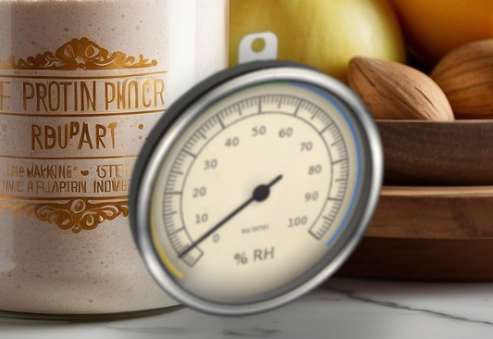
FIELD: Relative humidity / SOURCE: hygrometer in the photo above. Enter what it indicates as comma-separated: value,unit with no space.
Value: 5,%
